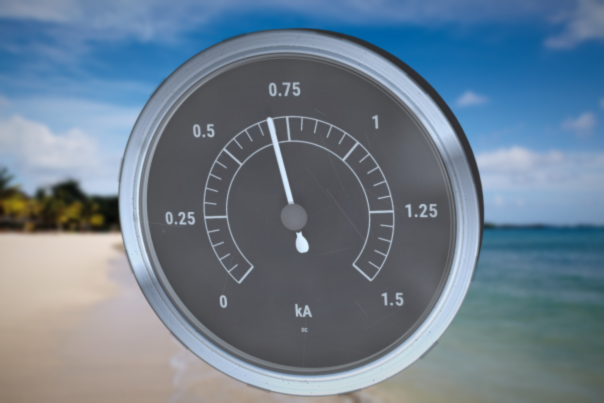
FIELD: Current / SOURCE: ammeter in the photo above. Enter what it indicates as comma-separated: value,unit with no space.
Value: 0.7,kA
